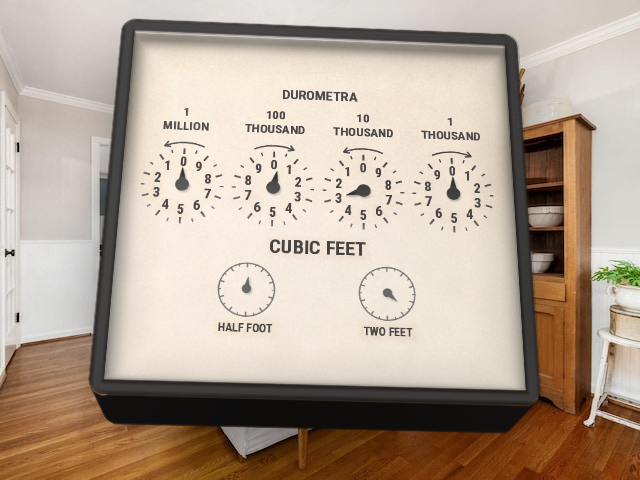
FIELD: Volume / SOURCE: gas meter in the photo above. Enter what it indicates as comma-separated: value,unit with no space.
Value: 3000,ft³
